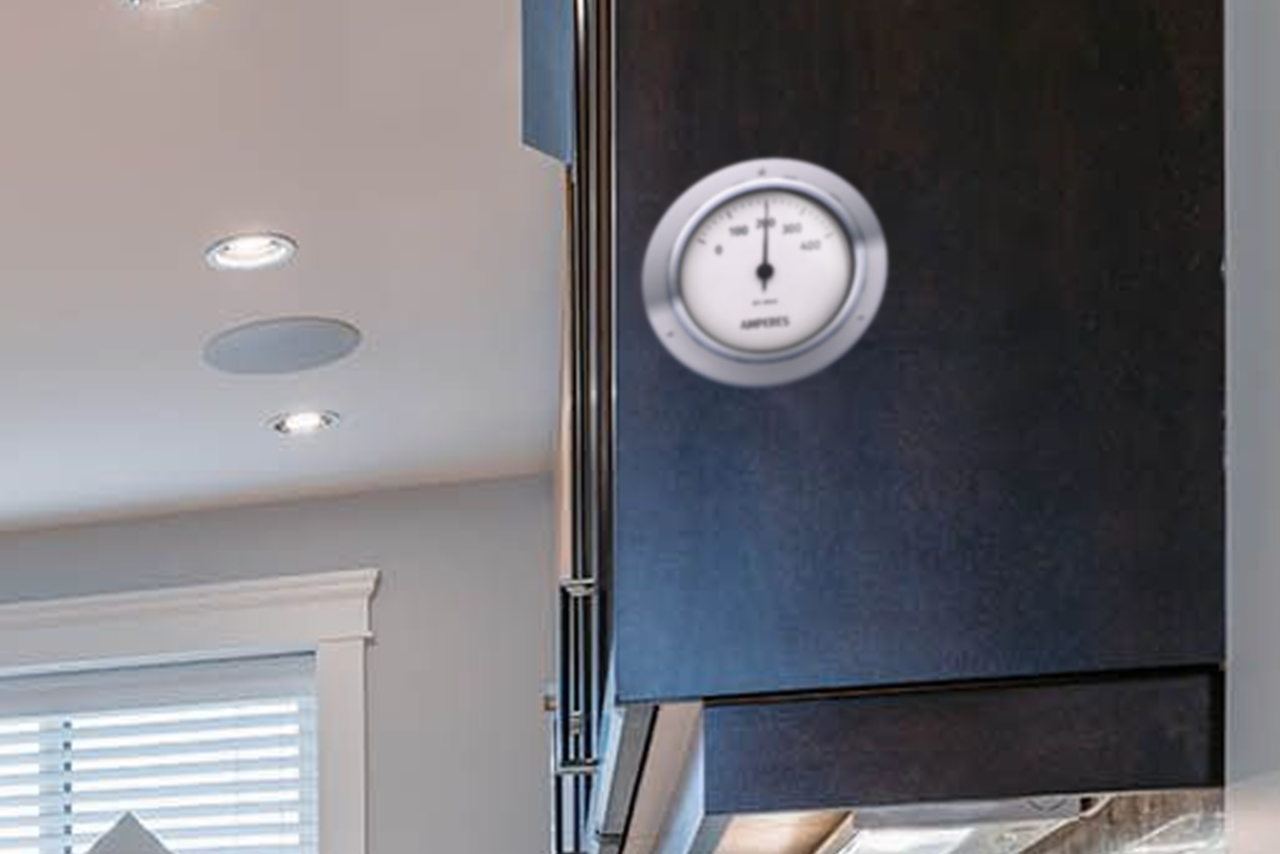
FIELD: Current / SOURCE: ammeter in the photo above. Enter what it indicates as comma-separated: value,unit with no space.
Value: 200,A
